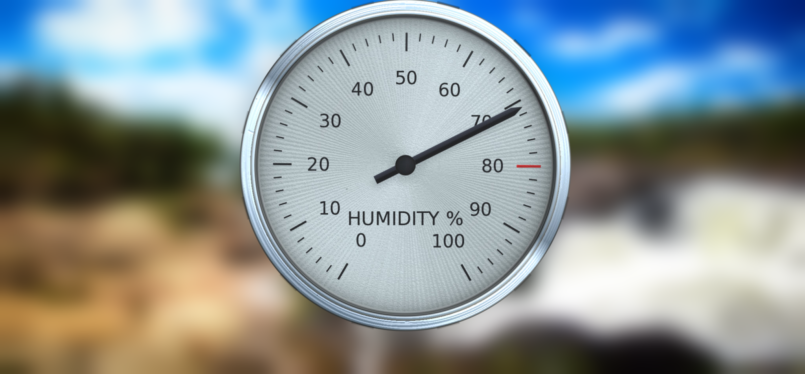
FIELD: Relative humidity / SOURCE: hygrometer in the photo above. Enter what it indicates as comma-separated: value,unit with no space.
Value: 71,%
